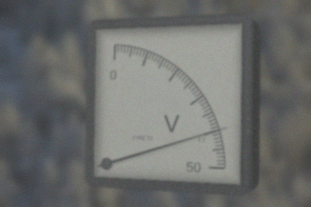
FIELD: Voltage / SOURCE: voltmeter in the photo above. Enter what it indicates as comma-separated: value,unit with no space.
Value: 40,V
